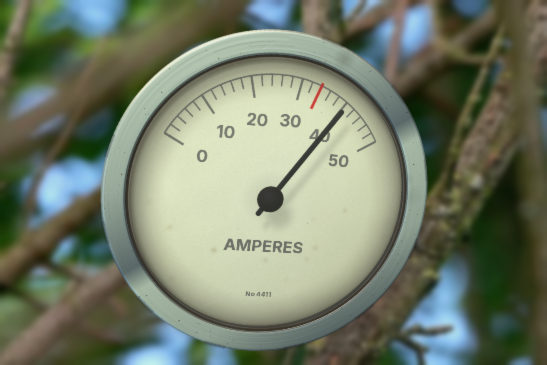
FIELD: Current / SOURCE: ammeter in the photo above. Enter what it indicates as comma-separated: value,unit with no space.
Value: 40,A
